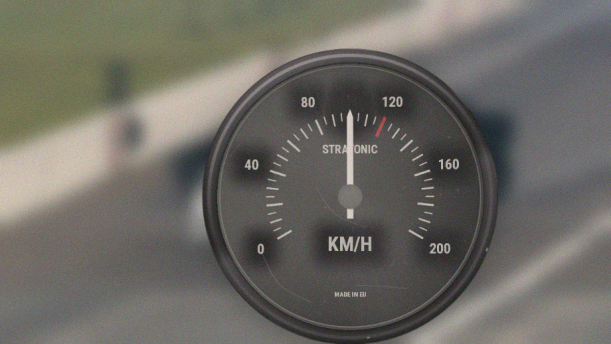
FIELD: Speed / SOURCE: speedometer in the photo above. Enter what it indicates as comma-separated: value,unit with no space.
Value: 100,km/h
